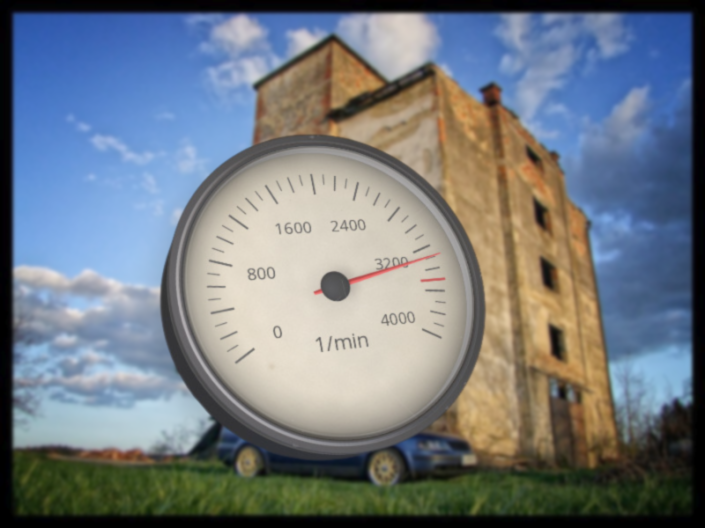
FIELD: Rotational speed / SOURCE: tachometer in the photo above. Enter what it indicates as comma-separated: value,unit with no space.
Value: 3300,rpm
